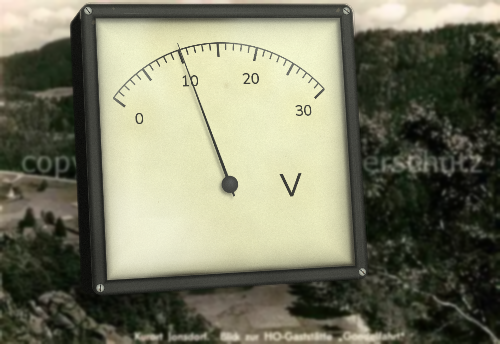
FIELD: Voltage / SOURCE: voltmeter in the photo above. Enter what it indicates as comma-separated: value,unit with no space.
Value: 10,V
